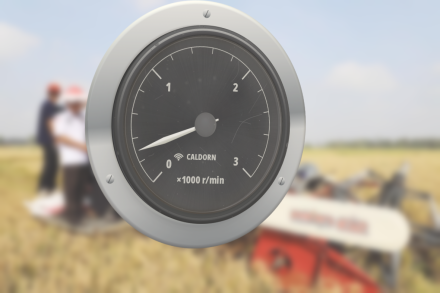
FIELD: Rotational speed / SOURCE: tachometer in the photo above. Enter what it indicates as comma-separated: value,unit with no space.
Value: 300,rpm
